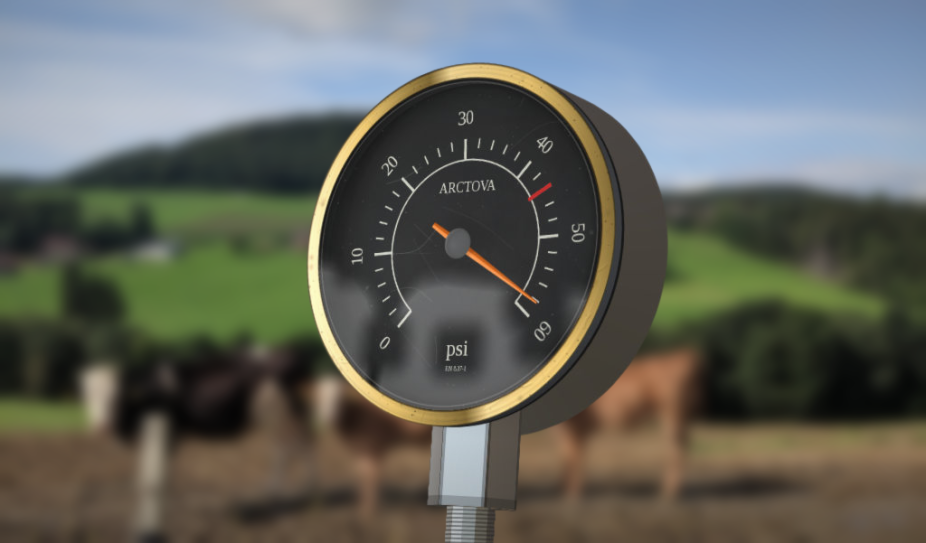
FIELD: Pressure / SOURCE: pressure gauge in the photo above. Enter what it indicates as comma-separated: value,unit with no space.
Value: 58,psi
